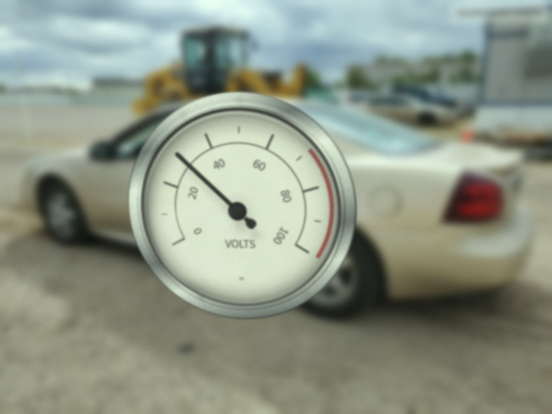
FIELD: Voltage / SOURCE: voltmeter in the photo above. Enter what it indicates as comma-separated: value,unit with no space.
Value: 30,V
